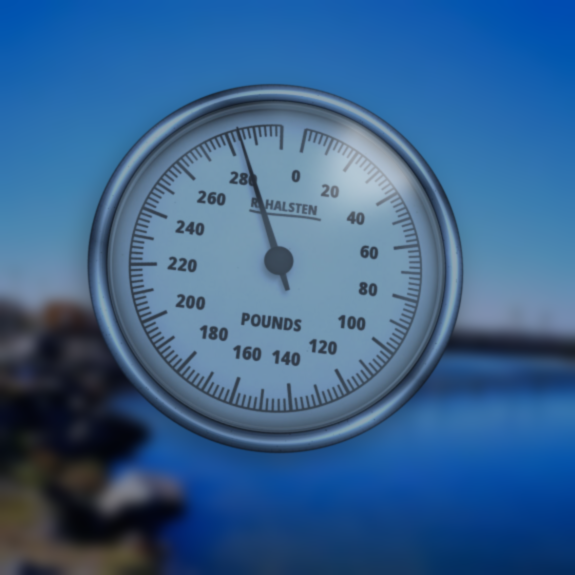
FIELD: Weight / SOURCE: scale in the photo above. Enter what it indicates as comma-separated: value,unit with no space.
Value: 284,lb
